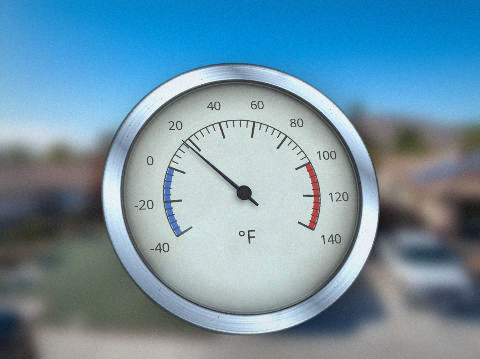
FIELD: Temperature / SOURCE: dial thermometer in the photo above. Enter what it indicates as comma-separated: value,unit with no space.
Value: 16,°F
